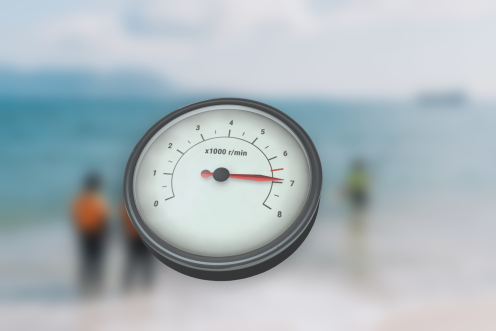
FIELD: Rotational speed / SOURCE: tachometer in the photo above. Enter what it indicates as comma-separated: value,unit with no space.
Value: 7000,rpm
